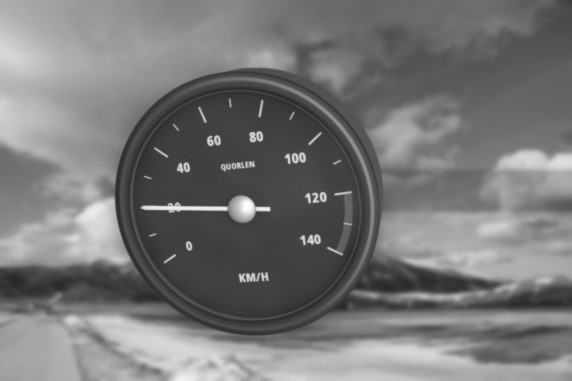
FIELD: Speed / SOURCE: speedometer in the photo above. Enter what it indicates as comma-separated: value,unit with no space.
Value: 20,km/h
